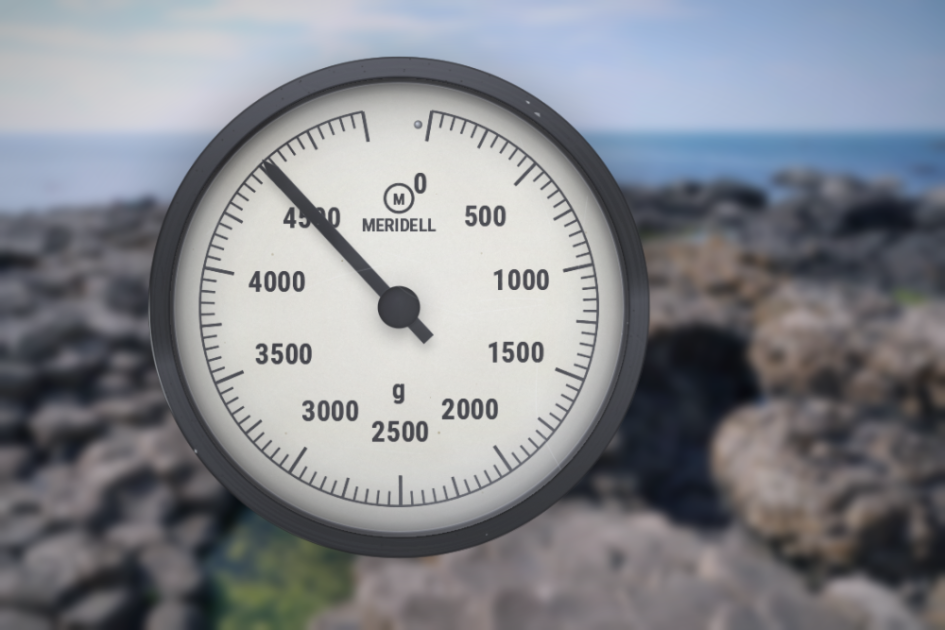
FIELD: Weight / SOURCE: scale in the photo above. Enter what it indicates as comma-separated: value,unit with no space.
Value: 4525,g
